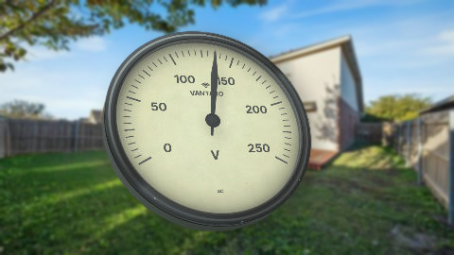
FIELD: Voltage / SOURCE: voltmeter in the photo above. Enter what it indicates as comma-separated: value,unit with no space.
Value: 135,V
